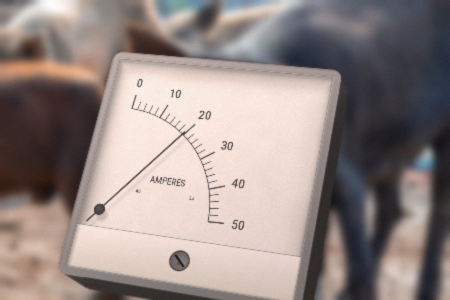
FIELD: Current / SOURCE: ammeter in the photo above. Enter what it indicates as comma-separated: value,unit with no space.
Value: 20,A
